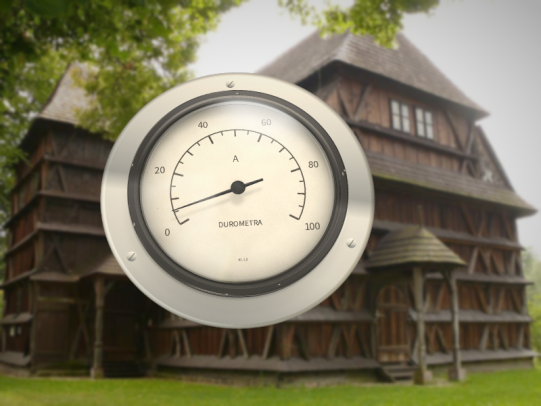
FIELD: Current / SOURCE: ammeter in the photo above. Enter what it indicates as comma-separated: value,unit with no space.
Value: 5,A
